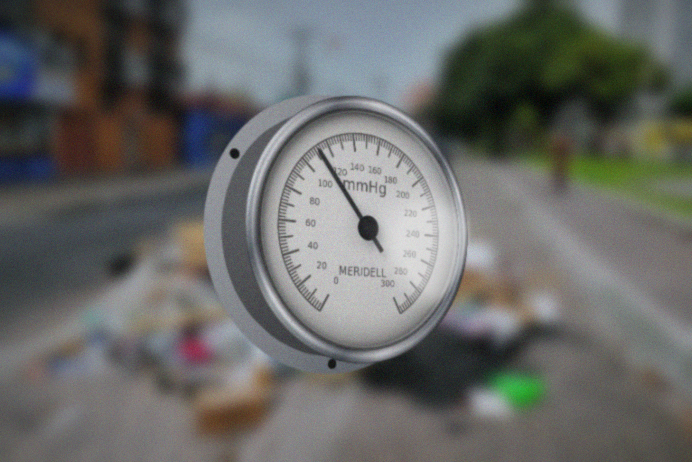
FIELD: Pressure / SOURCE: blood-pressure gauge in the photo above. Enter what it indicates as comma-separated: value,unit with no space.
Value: 110,mmHg
